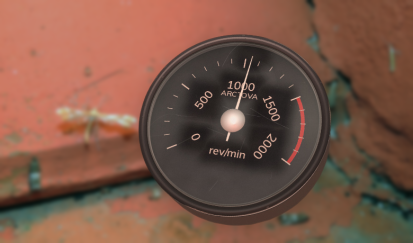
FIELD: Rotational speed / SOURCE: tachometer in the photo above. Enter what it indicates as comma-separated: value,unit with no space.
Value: 1050,rpm
